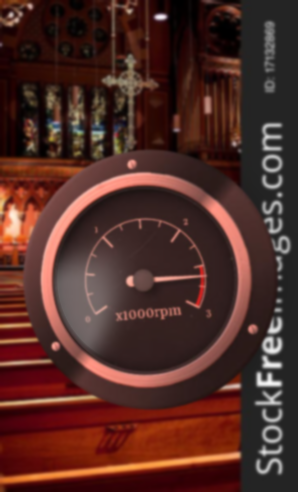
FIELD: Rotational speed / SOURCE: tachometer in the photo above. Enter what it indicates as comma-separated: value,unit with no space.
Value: 2625,rpm
